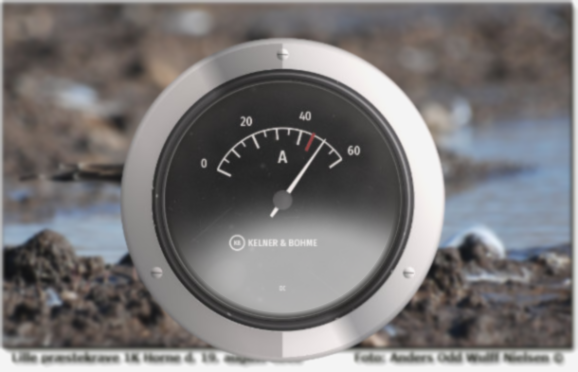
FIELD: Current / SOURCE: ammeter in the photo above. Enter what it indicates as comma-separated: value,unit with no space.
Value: 50,A
